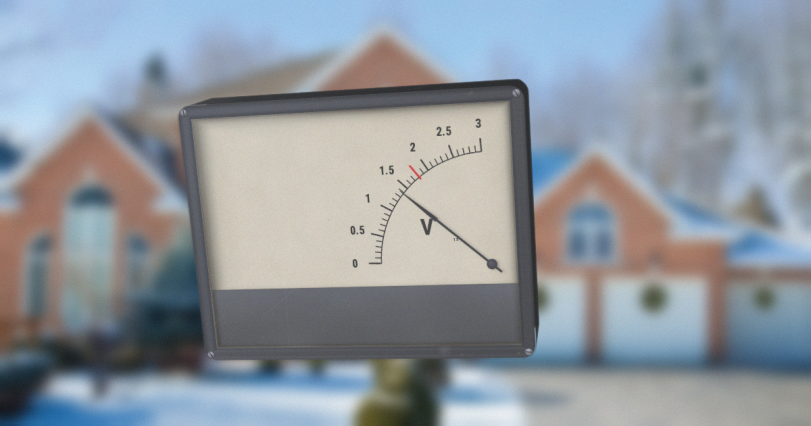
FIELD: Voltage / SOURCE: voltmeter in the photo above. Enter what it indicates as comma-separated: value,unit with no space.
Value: 1.4,V
